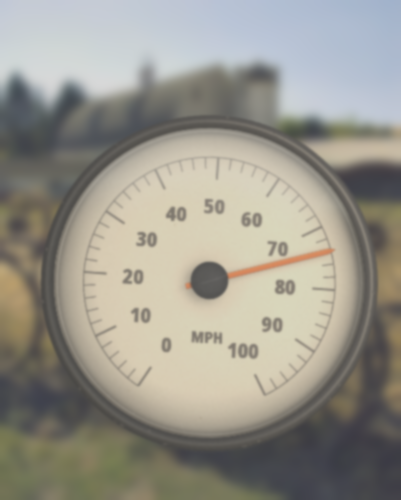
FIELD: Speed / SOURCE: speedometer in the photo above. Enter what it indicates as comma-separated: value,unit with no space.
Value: 74,mph
